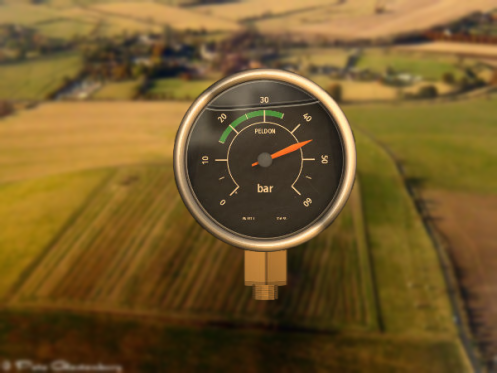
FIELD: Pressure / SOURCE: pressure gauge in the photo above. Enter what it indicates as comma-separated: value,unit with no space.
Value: 45,bar
